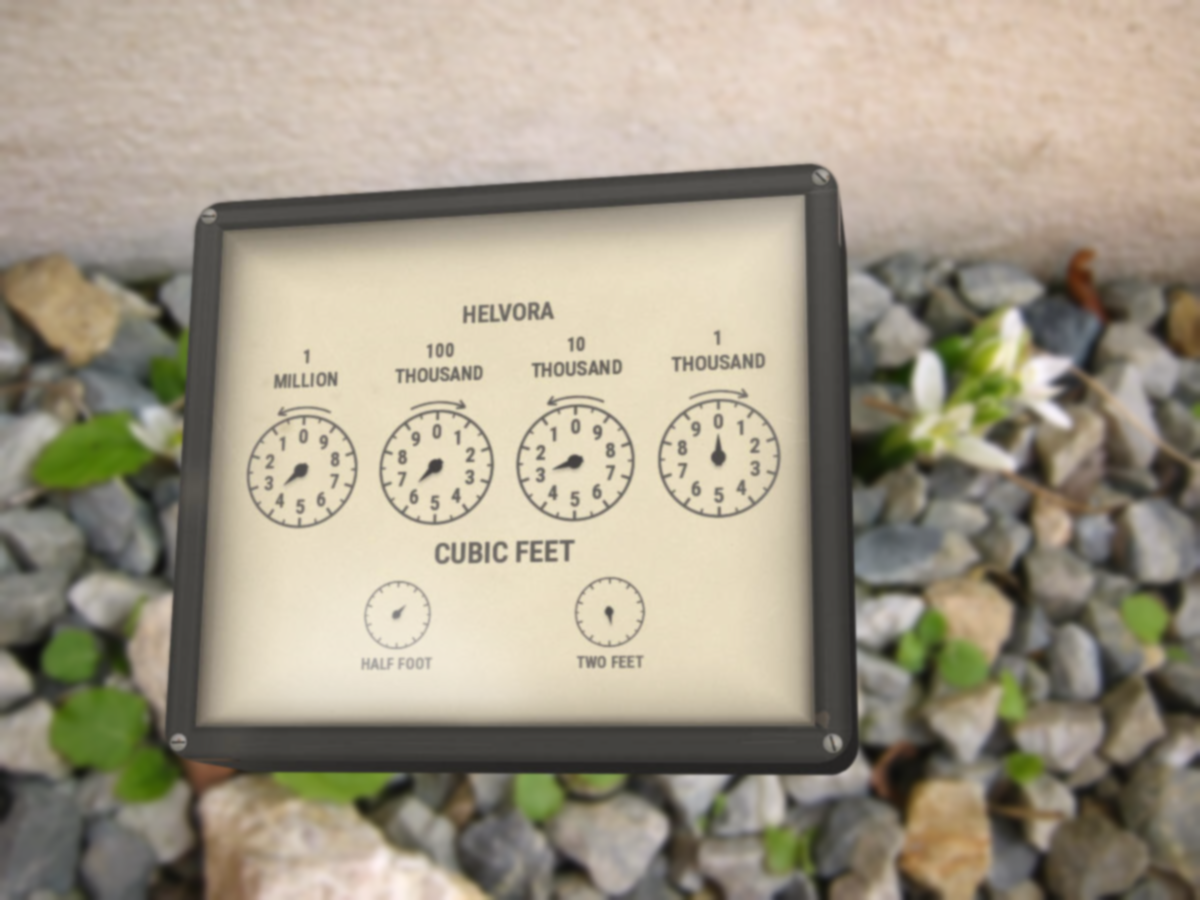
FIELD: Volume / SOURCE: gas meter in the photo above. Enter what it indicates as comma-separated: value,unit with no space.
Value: 363000,ft³
